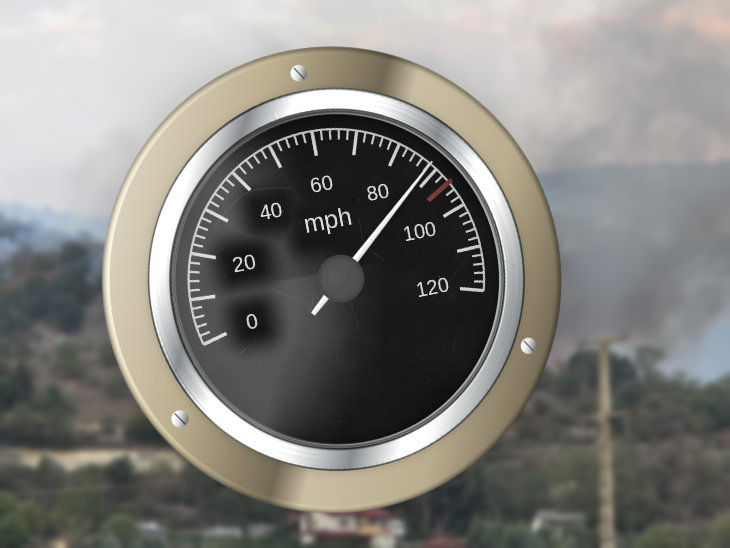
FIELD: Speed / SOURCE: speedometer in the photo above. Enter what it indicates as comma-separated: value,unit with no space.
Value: 88,mph
